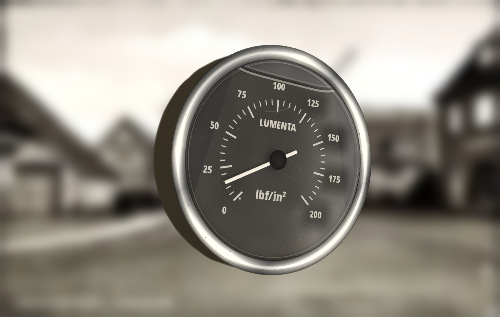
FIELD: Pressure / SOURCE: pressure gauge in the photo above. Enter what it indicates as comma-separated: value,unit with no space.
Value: 15,psi
